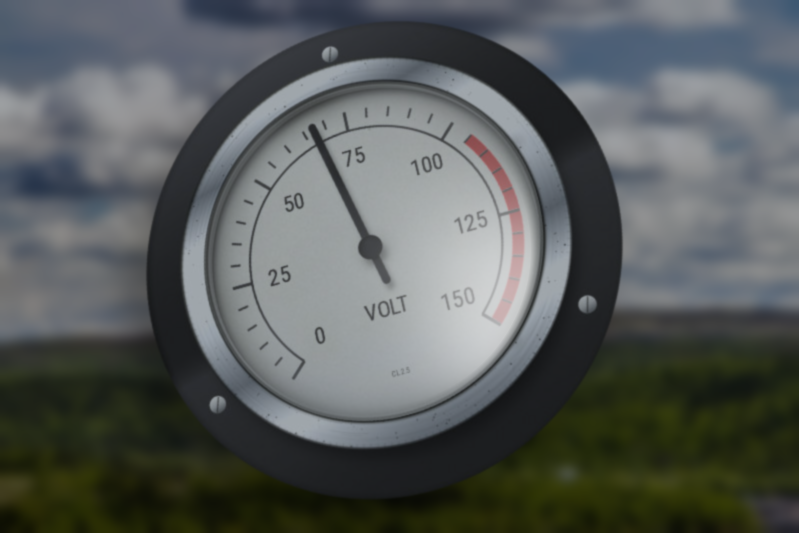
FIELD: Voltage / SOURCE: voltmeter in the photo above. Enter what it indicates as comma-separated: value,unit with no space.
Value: 67.5,V
